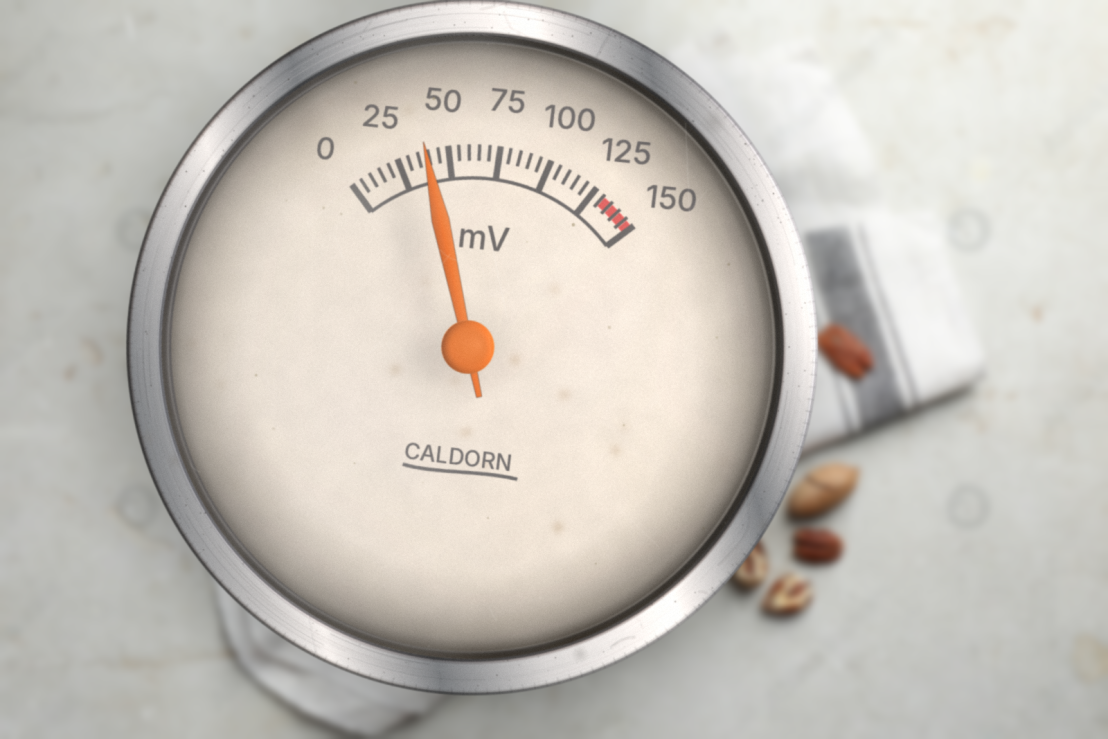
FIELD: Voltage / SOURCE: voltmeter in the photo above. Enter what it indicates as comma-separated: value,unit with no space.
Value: 40,mV
